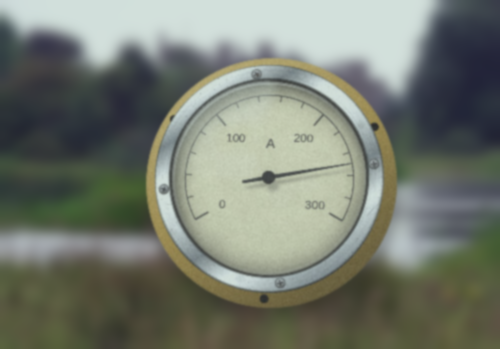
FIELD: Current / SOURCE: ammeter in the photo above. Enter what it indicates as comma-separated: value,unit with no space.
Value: 250,A
